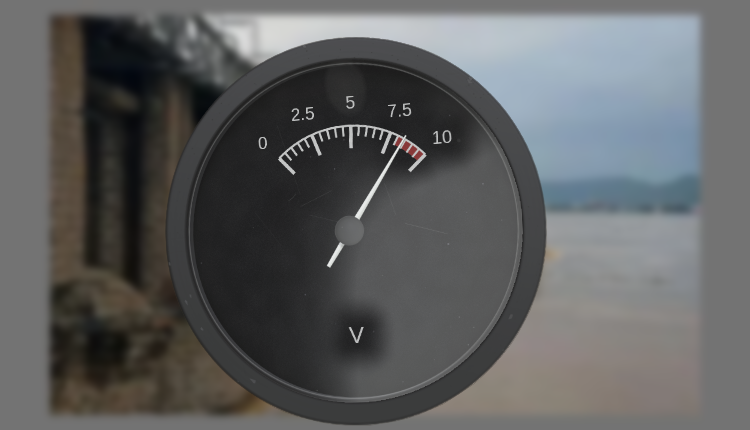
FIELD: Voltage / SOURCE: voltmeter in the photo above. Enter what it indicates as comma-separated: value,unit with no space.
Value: 8.5,V
